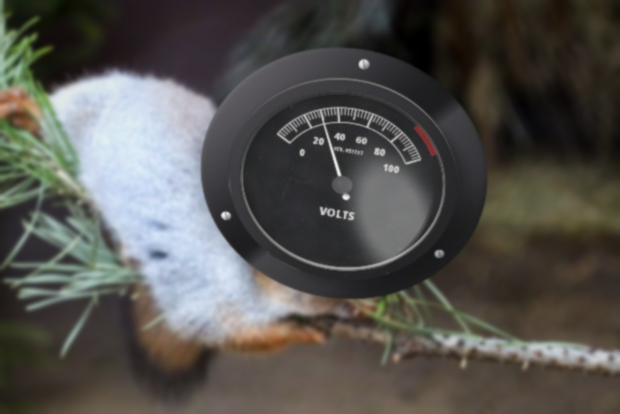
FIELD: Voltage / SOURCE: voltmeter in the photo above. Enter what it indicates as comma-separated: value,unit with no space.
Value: 30,V
